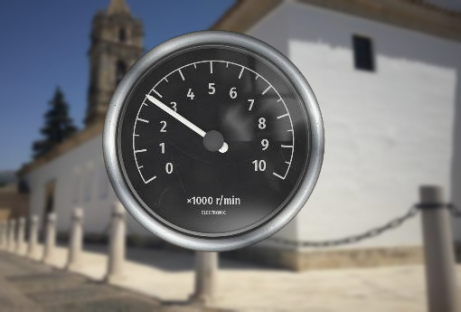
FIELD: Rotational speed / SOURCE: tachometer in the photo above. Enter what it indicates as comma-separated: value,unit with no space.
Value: 2750,rpm
